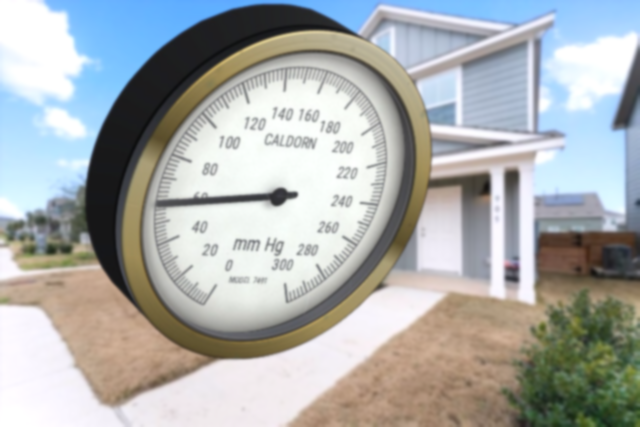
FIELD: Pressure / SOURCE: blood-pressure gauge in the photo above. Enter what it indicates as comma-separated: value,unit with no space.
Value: 60,mmHg
